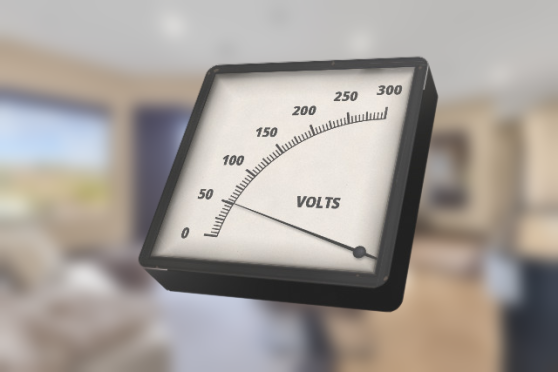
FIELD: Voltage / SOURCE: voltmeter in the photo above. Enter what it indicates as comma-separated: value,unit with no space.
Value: 50,V
